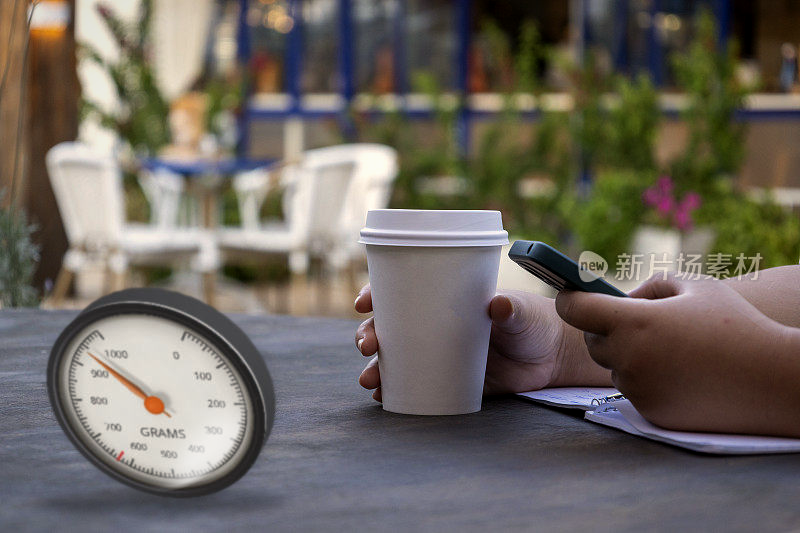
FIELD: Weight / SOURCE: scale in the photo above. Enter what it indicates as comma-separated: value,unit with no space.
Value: 950,g
